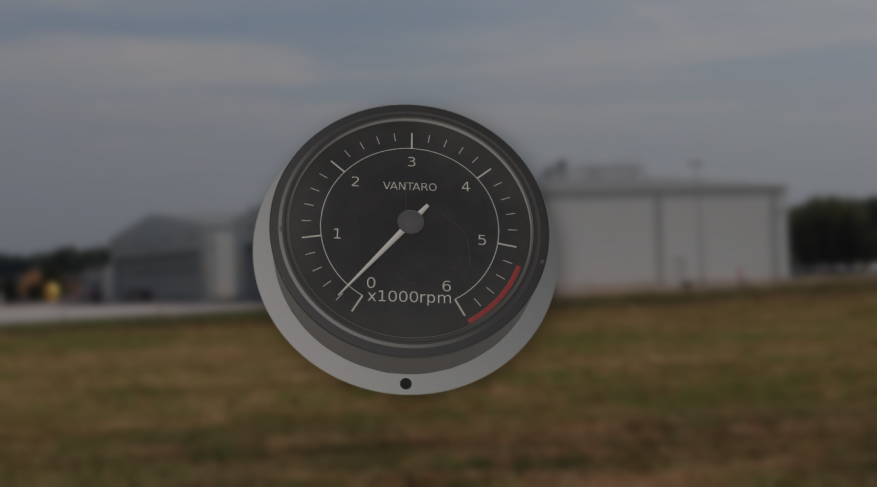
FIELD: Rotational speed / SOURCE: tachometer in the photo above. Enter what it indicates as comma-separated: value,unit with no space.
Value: 200,rpm
